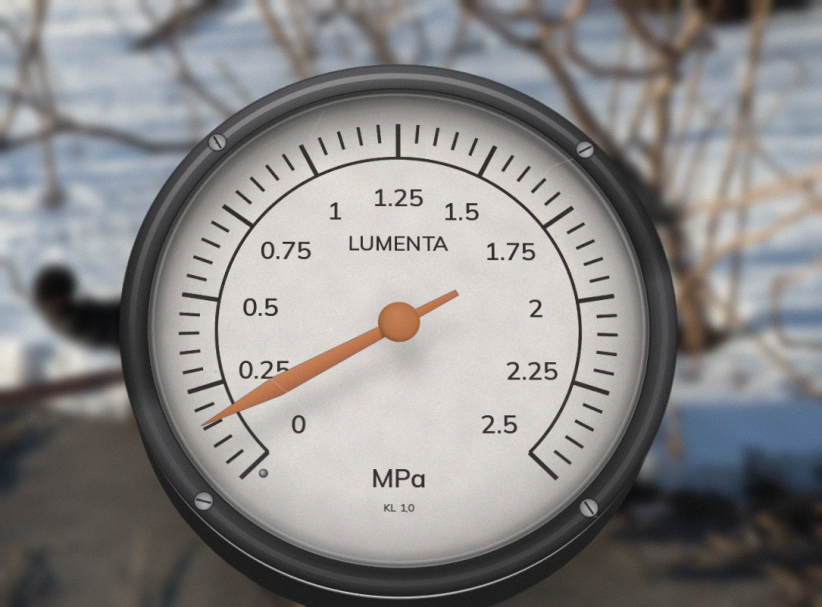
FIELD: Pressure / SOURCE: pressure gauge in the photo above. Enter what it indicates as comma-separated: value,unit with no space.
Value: 0.15,MPa
